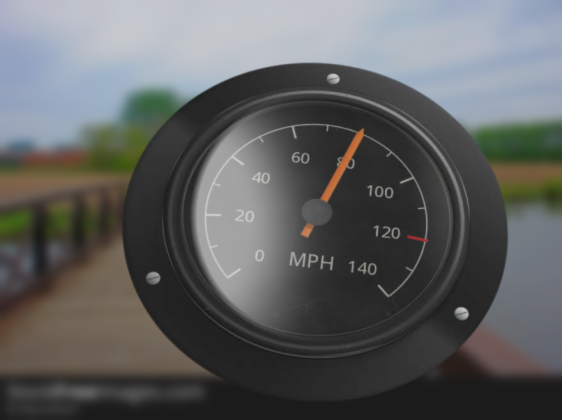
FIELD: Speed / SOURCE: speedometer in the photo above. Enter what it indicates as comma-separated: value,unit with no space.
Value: 80,mph
